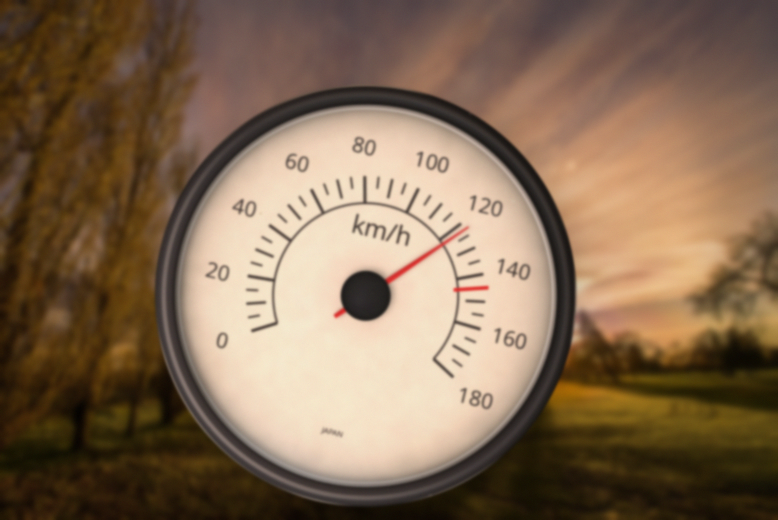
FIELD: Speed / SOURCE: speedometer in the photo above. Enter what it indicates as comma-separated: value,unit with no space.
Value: 122.5,km/h
